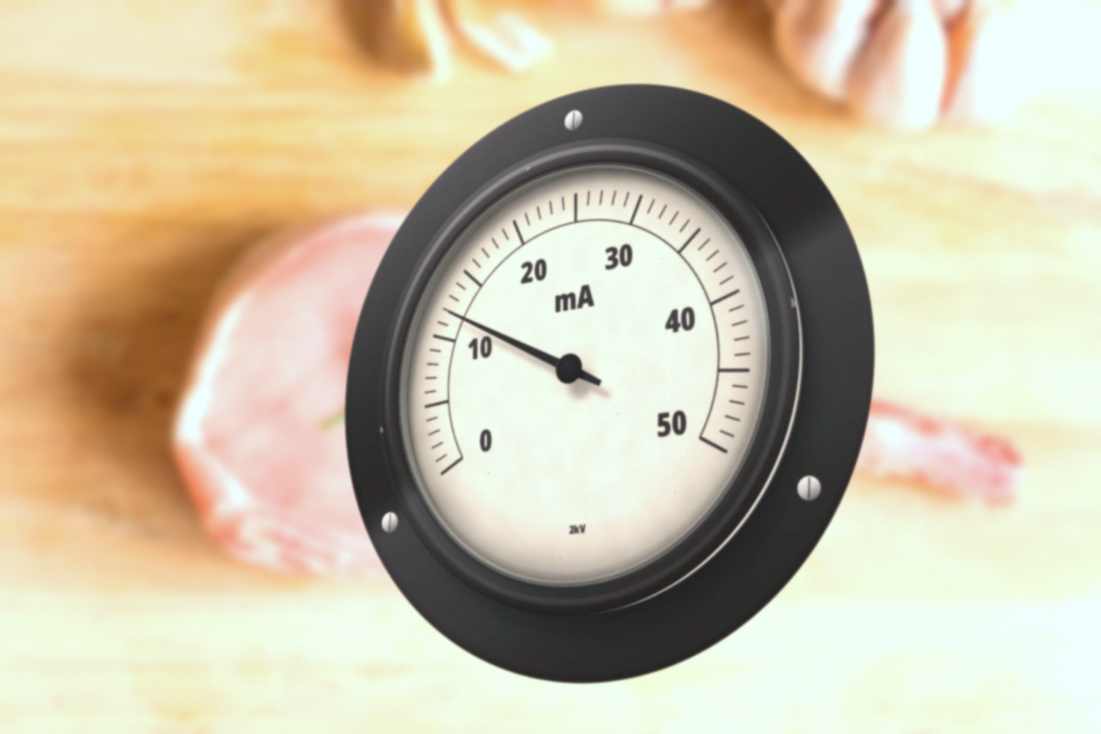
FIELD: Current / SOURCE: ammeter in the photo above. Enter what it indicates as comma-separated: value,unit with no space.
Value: 12,mA
